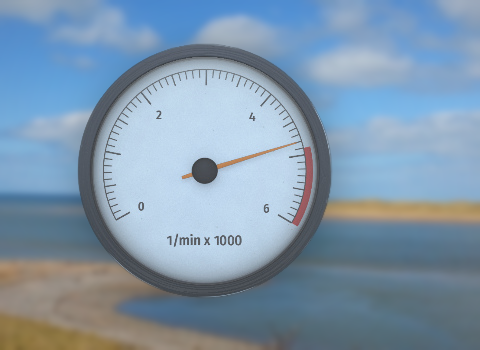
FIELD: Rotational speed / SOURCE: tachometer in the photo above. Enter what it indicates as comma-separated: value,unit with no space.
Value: 4800,rpm
